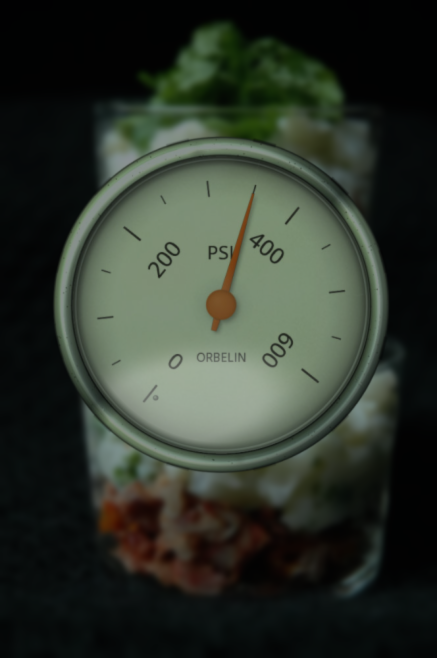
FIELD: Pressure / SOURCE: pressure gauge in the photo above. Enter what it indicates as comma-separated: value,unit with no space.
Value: 350,psi
